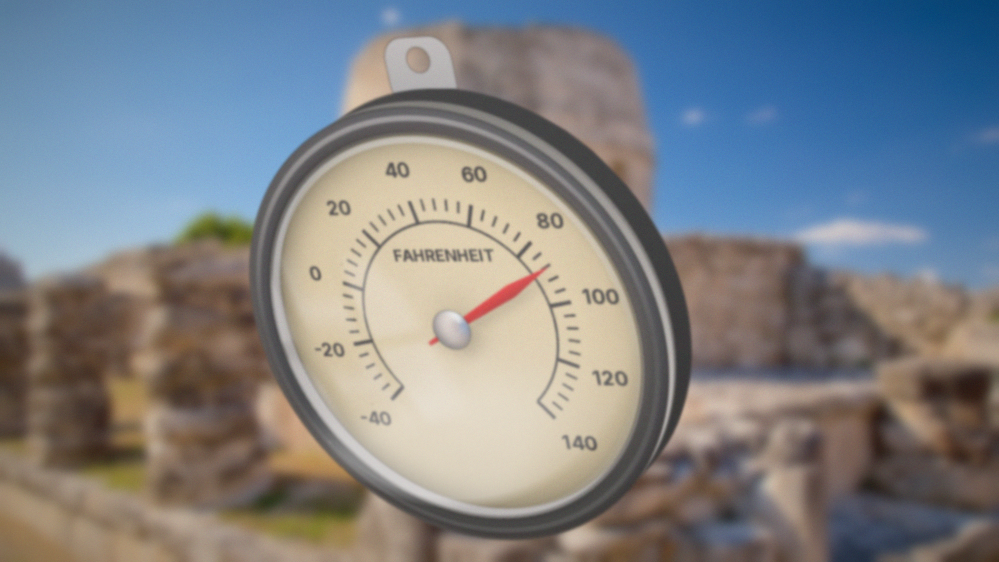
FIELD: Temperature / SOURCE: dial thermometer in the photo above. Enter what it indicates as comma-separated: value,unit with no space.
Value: 88,°F
